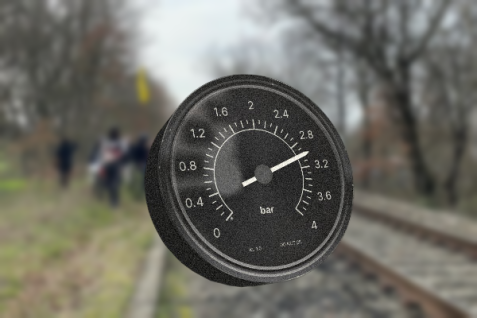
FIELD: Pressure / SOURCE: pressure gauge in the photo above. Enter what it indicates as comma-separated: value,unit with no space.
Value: 3,bar
